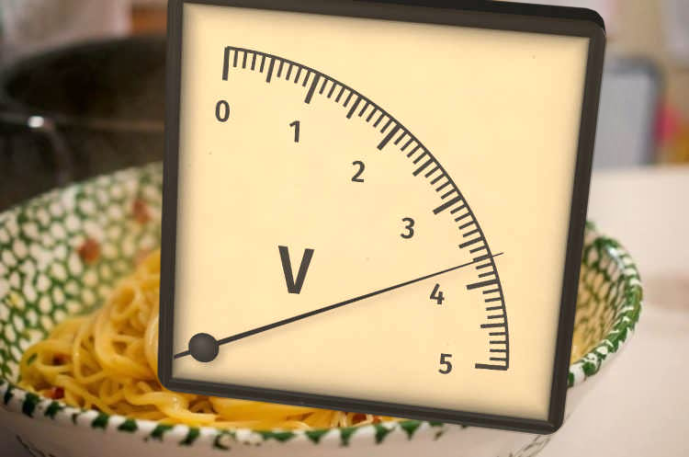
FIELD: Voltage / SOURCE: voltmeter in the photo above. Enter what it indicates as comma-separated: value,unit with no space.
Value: 3.7,V
